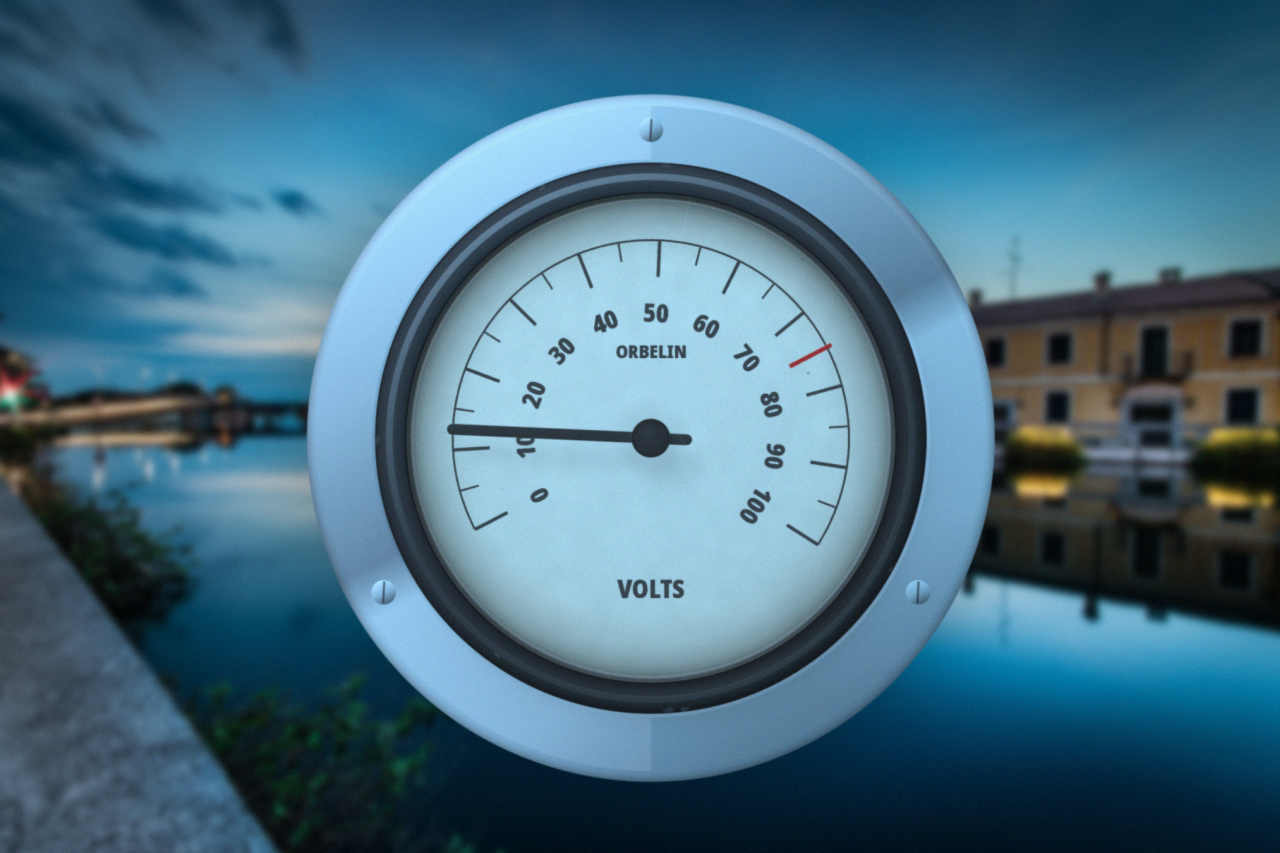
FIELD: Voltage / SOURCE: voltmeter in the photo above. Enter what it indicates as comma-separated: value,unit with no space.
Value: 12.5,V
